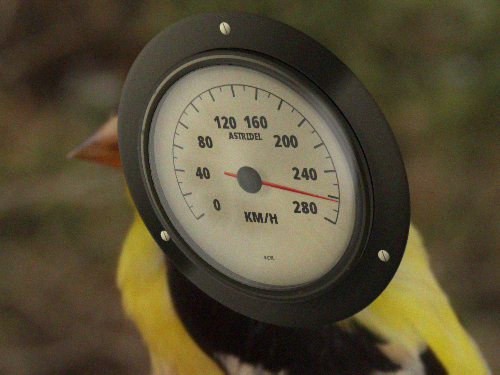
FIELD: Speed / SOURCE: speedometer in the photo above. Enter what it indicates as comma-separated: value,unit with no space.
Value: 260,km/h
